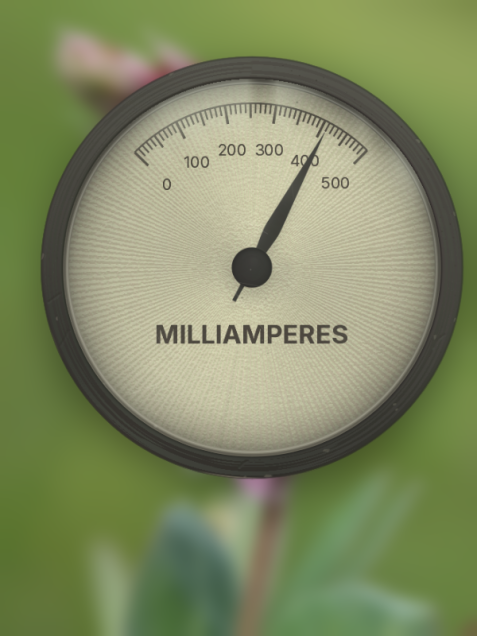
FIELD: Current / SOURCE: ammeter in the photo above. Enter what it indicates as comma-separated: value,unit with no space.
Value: 410,mA
